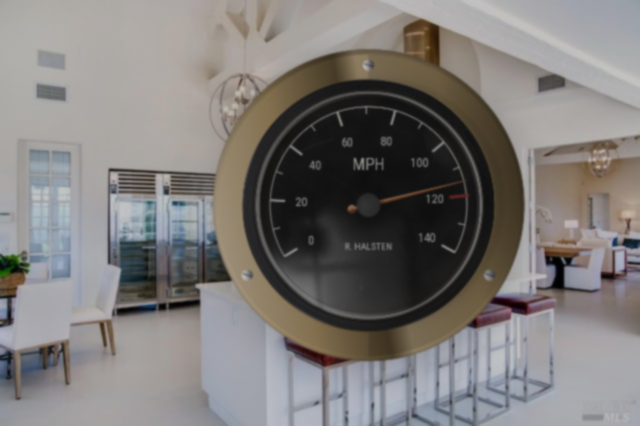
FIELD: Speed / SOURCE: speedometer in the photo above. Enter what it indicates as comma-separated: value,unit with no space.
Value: 115,mph
